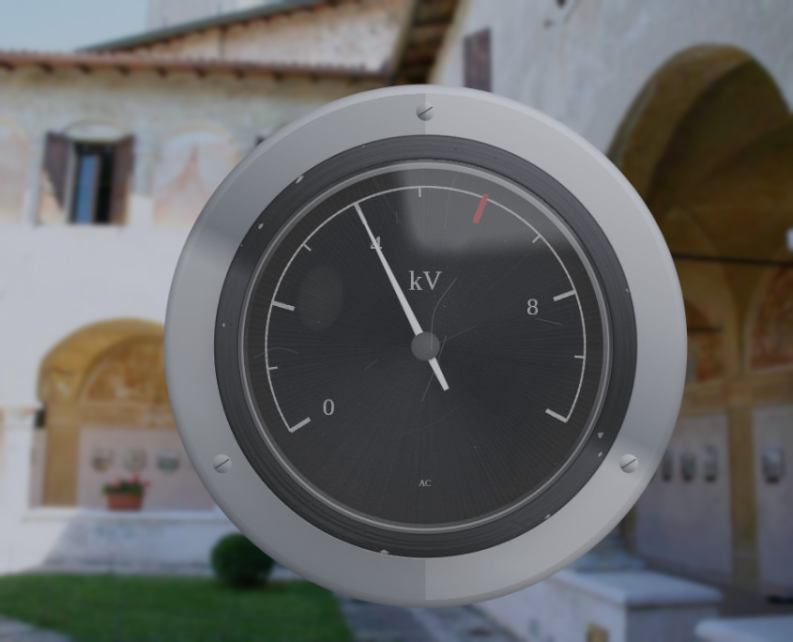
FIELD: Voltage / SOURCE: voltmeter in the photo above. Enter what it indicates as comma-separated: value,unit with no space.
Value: 4,kV
